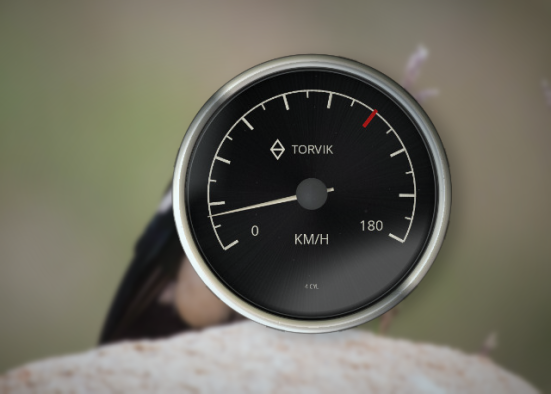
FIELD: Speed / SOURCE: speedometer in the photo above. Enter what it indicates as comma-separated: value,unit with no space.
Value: 15,km/h
